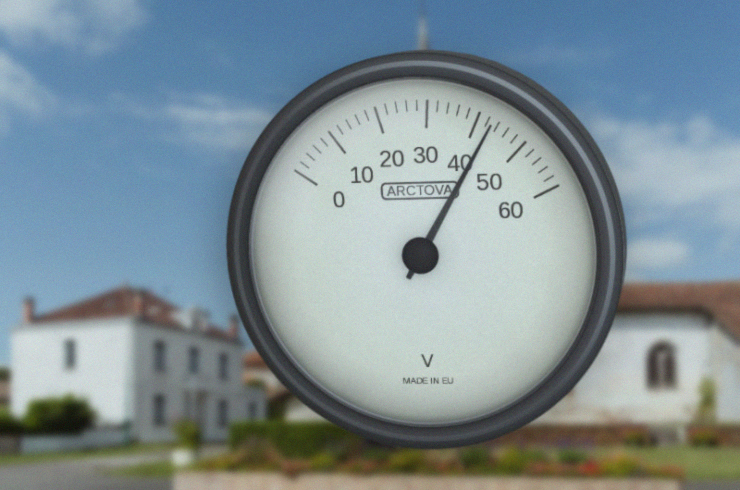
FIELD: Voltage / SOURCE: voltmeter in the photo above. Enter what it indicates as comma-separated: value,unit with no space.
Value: 43,V
